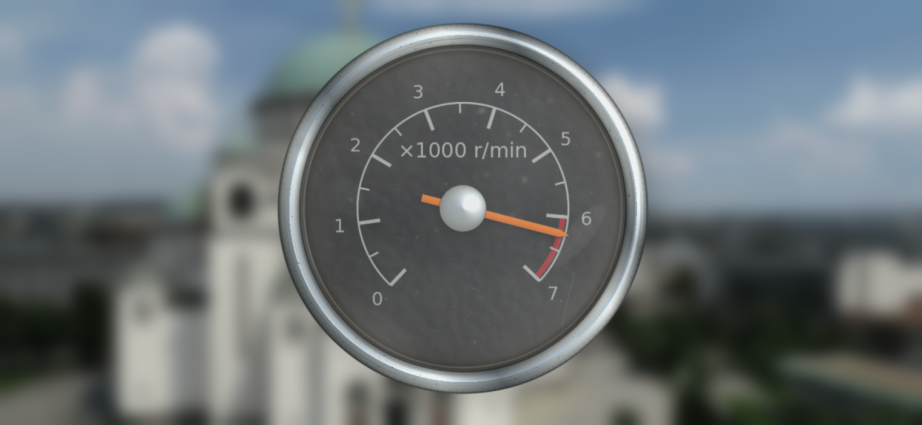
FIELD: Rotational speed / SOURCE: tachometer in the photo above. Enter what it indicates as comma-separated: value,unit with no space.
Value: 6250,rpm
